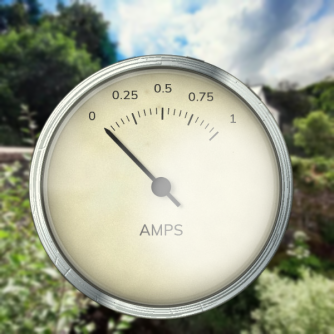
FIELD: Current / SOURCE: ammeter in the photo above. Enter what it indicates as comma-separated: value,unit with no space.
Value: 0,A
